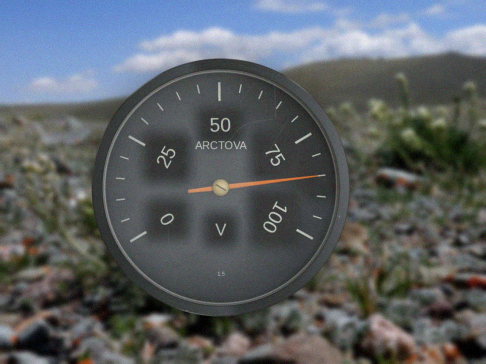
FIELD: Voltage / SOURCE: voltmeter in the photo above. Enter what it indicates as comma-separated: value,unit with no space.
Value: 85,V
